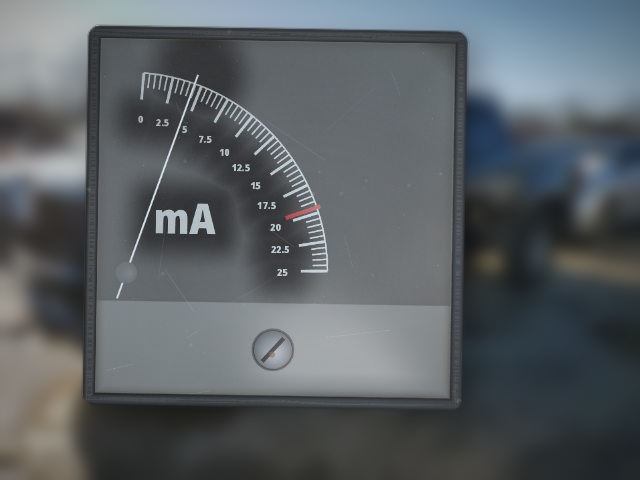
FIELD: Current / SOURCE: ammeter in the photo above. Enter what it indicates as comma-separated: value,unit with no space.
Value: 4.5,mA
